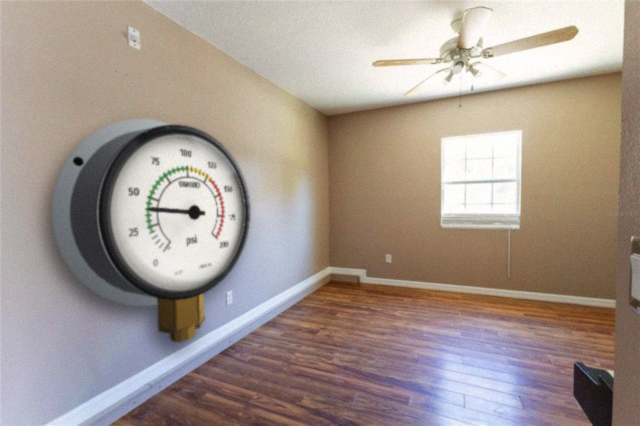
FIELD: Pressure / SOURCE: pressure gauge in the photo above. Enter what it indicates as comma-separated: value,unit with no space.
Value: 40,psi
